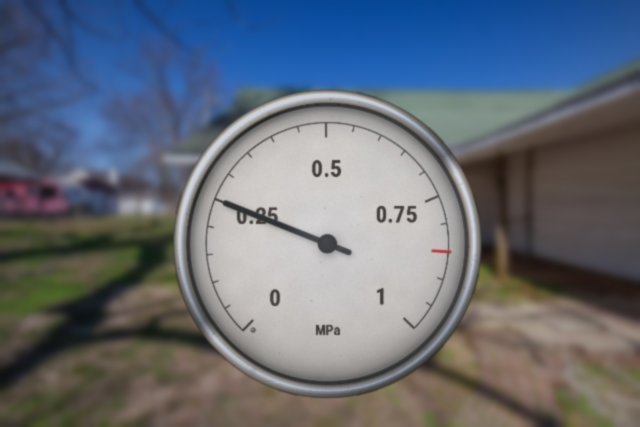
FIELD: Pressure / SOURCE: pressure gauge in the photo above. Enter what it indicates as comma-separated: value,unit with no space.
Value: 0.25,MPa
